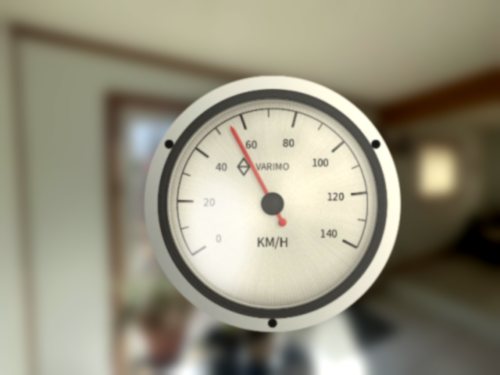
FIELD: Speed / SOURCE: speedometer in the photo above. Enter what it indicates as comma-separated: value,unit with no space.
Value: 55,km/h
